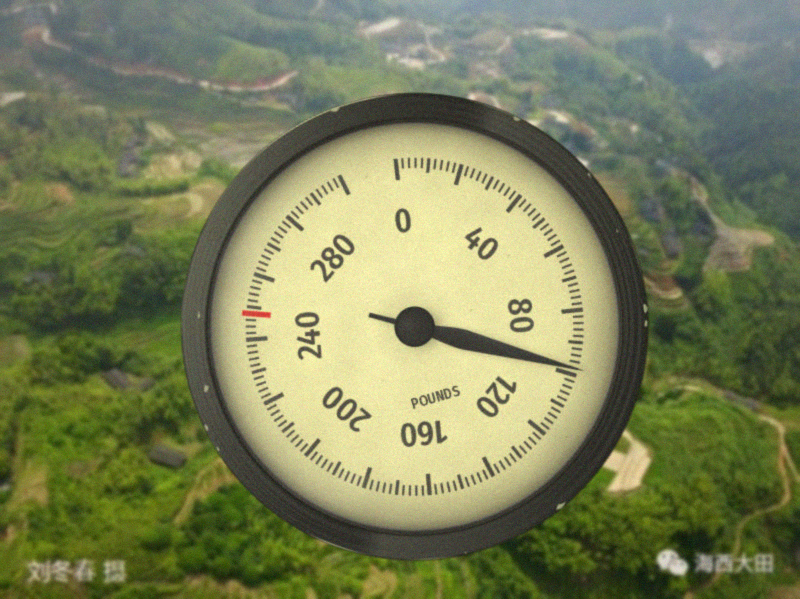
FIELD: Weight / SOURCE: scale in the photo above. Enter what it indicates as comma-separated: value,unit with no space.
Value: 98,lb
